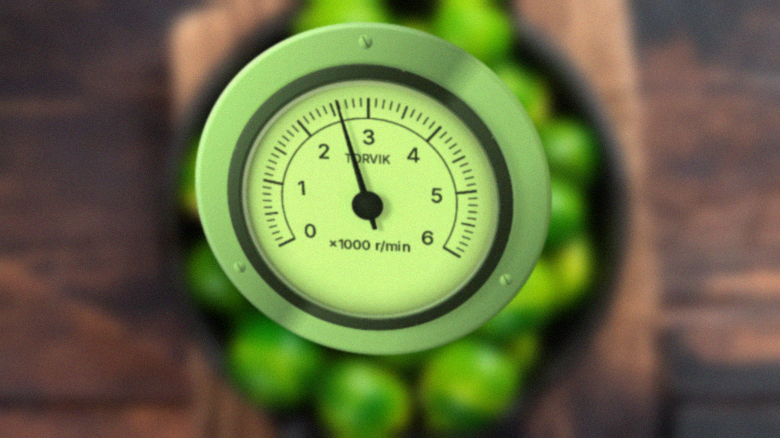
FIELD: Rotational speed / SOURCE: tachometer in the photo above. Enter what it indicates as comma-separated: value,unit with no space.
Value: 2600,rpm
